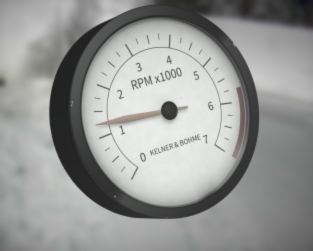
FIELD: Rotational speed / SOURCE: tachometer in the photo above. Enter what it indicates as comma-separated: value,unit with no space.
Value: 1250,rpm
